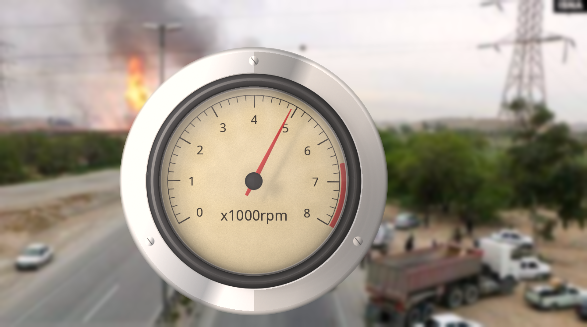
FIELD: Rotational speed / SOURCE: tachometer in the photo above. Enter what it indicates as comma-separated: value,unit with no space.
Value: 4900,rpm
